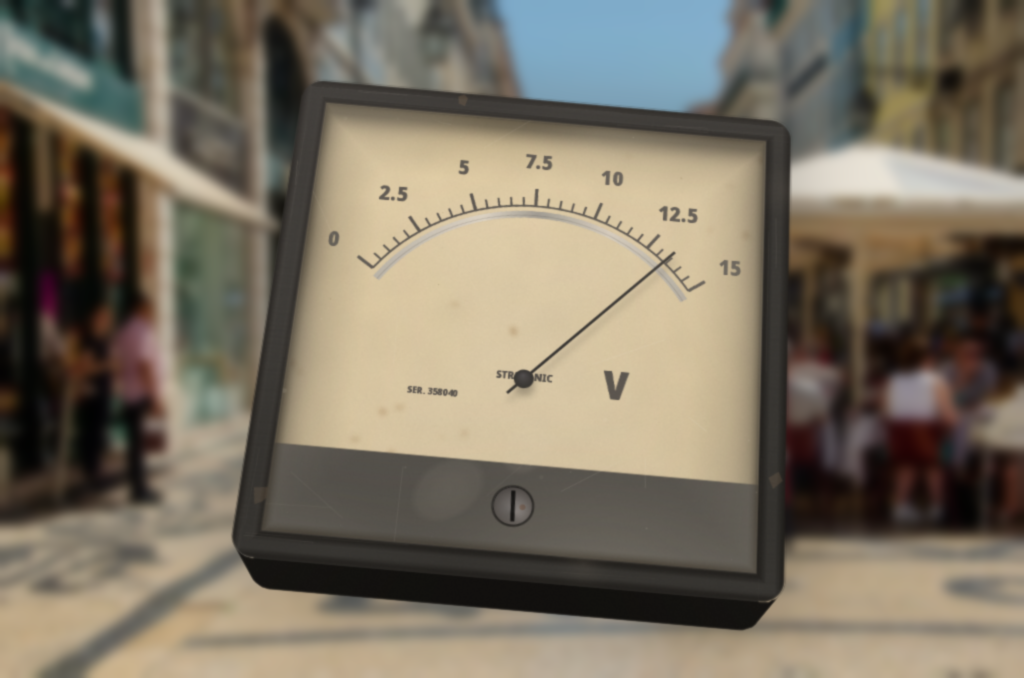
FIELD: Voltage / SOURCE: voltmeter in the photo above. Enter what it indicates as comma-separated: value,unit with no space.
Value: 13.5,V
